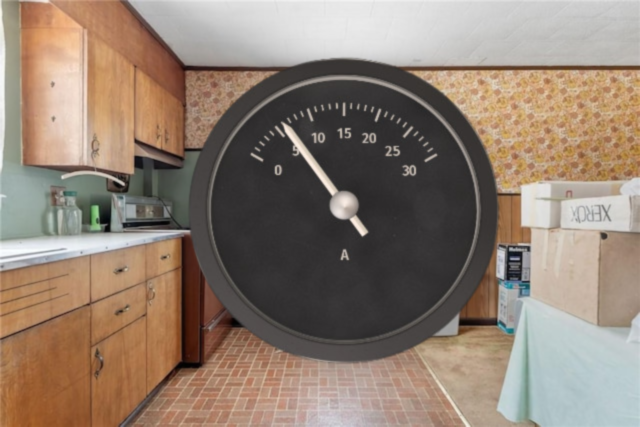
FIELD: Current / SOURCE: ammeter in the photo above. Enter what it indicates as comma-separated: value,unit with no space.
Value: 6,A
